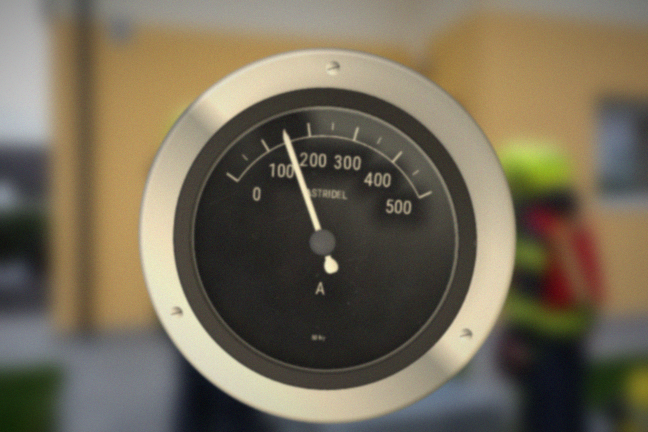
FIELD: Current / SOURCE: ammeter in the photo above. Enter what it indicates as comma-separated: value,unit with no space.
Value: 150,A
